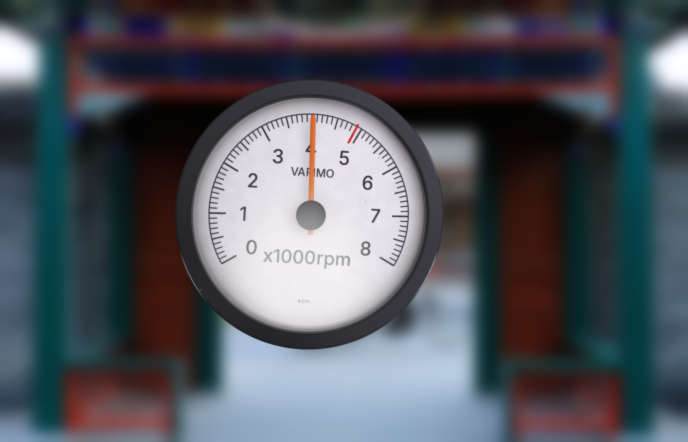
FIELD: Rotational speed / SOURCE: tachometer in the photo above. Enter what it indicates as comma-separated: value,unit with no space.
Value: 4000,rpm
